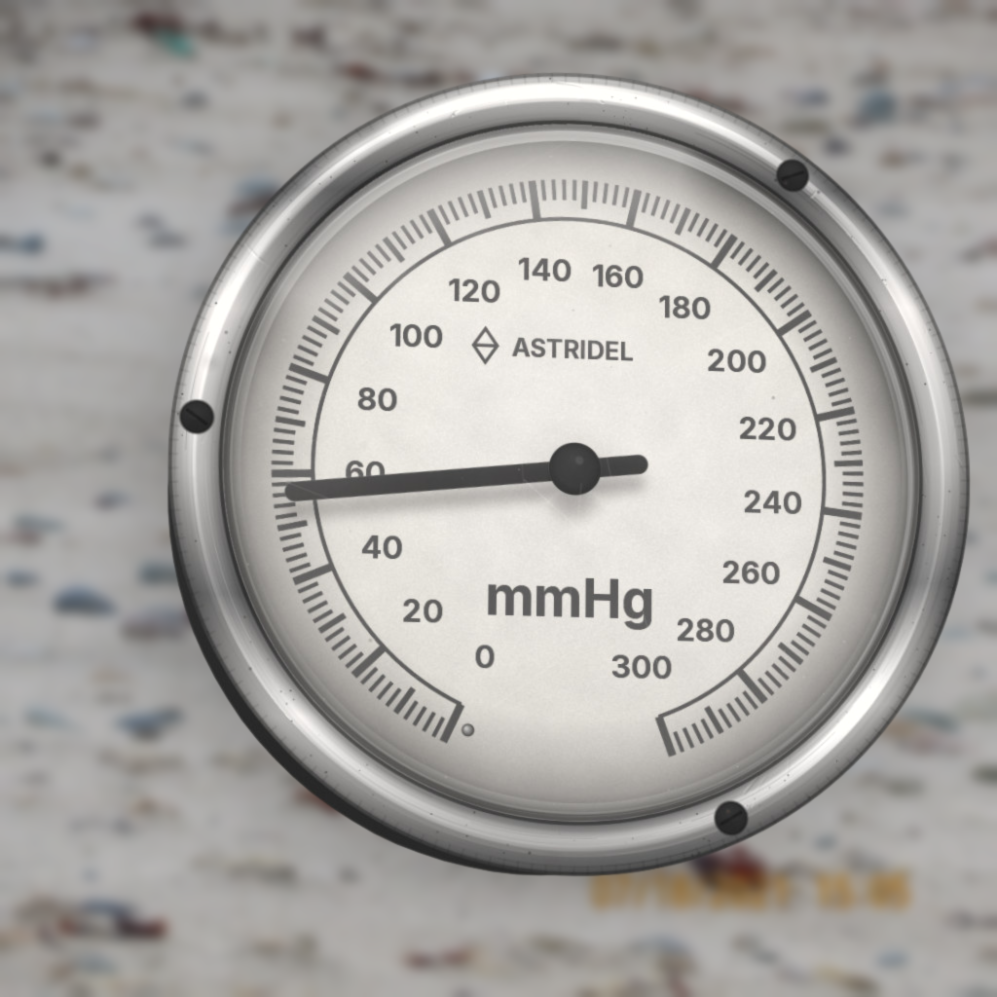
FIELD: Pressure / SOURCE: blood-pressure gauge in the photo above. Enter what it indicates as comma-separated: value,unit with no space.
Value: 56,mmHg
